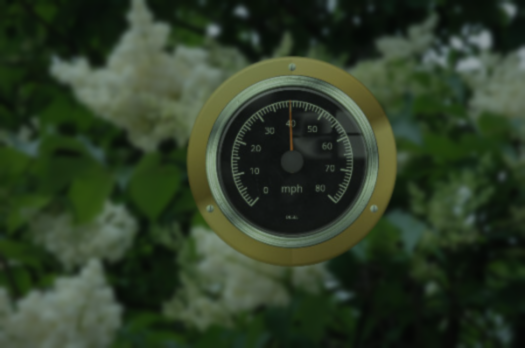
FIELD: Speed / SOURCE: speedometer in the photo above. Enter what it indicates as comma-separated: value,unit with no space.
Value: 40,mph
